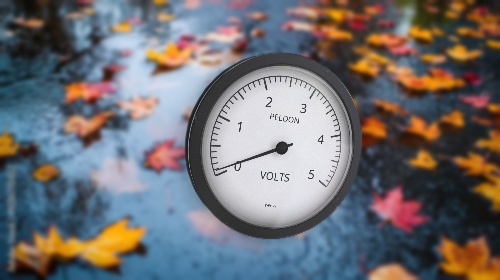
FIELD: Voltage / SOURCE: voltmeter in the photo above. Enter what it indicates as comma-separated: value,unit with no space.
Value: 0.1,V
